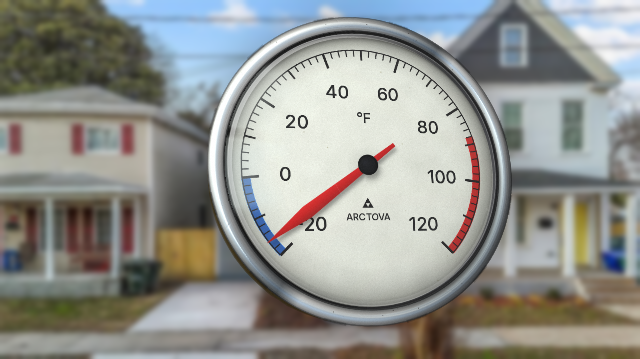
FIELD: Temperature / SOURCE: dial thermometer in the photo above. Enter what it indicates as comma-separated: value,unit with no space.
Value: -16,°F
